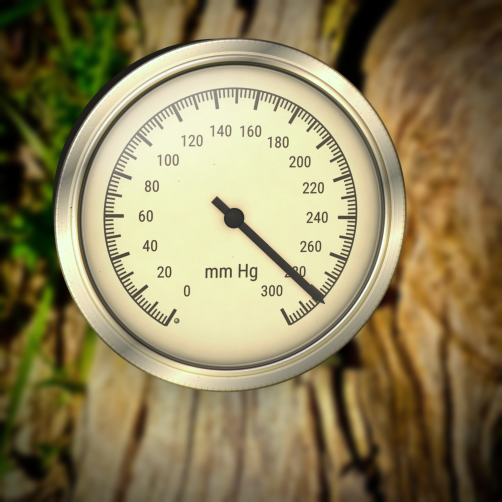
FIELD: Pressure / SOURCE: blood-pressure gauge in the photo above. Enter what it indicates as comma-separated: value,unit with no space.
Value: 282,mmHg
